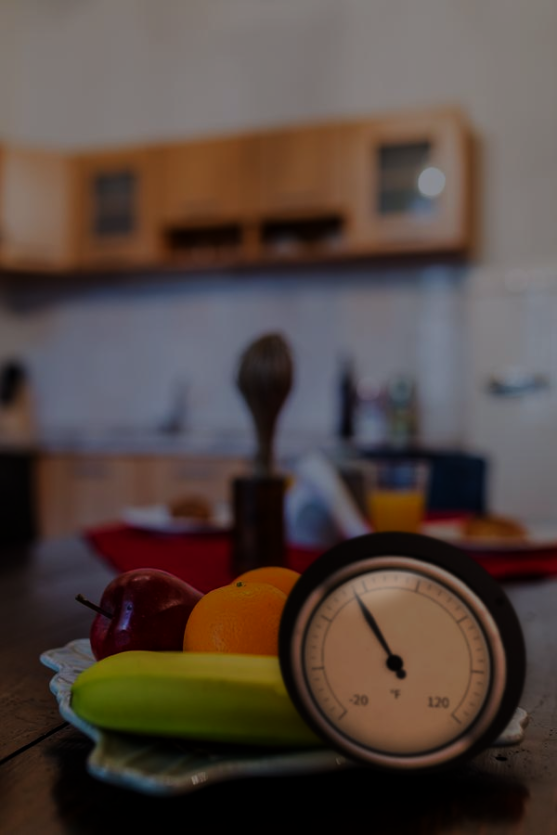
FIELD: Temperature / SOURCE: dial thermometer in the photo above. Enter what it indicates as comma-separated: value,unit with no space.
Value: 36,°F
